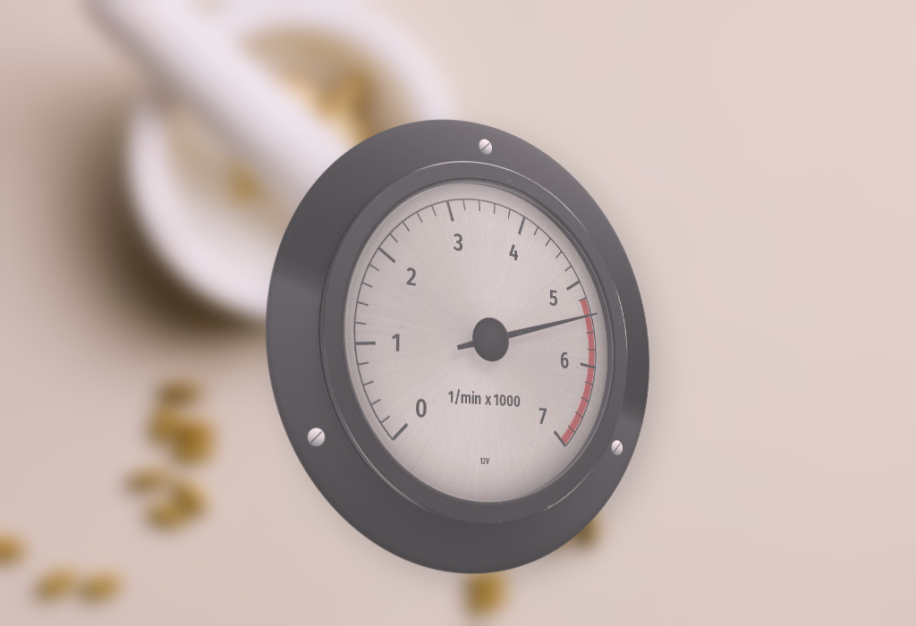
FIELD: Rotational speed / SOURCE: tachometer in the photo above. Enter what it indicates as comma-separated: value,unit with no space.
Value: 5400,rpm
